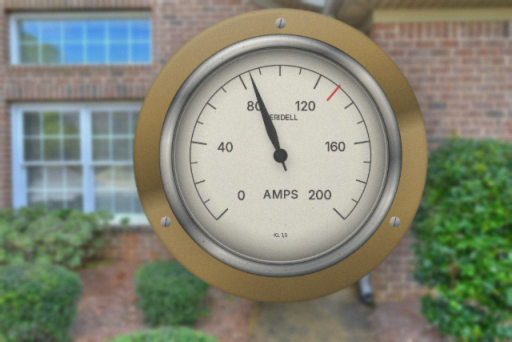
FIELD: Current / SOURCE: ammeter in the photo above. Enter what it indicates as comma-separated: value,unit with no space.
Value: 85,A
